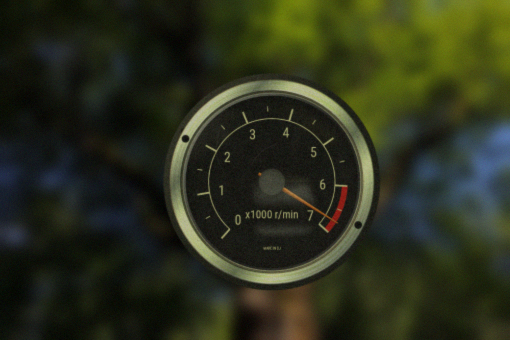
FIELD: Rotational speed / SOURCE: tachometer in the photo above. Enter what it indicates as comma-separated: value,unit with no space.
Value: 6750,rpm
